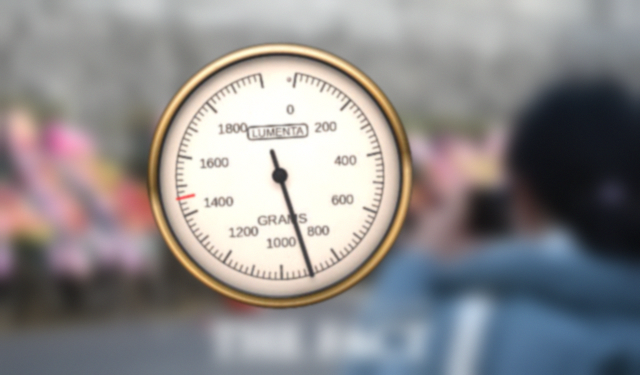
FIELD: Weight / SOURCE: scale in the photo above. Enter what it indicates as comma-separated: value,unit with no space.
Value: 900,g
